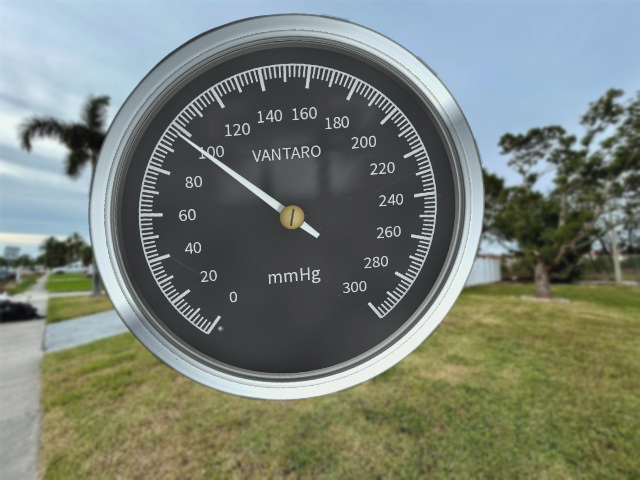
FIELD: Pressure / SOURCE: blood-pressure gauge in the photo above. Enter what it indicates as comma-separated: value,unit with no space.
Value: 98,mmHg
